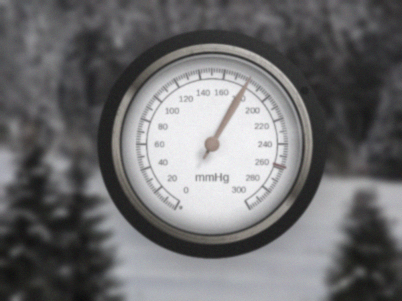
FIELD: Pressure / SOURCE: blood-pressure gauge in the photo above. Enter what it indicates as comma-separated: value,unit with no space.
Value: 180,mmHg
